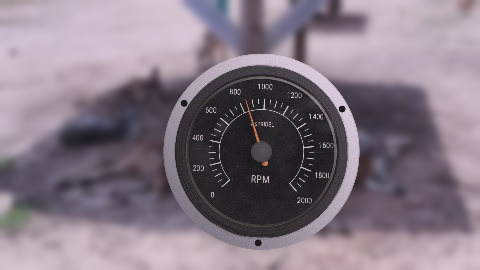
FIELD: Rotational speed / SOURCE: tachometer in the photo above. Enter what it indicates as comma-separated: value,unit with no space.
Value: 850,rpm
